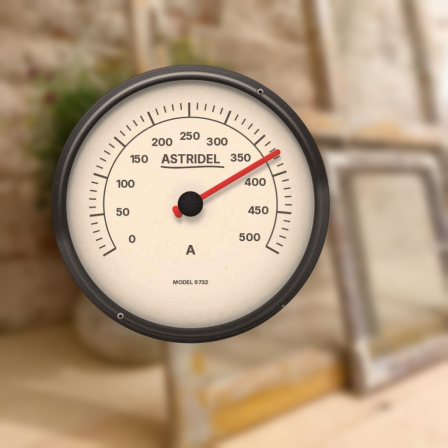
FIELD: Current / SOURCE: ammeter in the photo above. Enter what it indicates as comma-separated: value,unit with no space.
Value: 375,A
